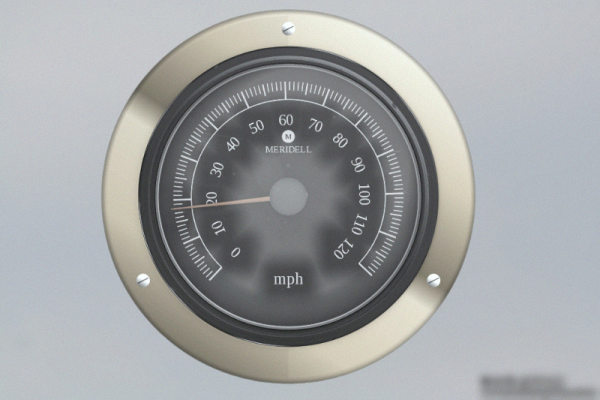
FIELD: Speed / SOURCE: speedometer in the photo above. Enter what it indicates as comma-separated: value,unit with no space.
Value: 18,mph
